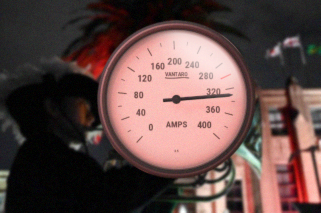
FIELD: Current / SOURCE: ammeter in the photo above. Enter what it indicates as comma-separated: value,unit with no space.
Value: 330,A
